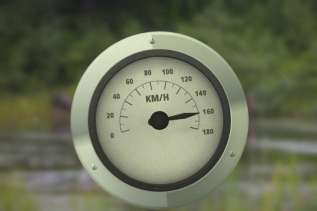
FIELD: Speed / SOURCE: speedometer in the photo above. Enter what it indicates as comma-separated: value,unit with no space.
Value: 160,km/h
